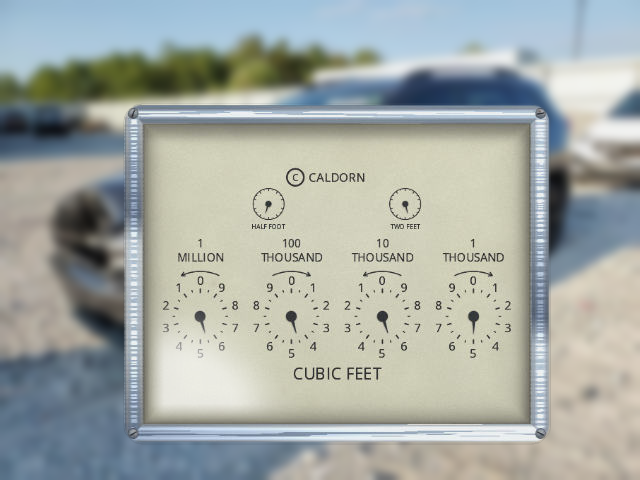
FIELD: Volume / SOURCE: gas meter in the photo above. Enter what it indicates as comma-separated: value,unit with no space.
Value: 545500,ft³
